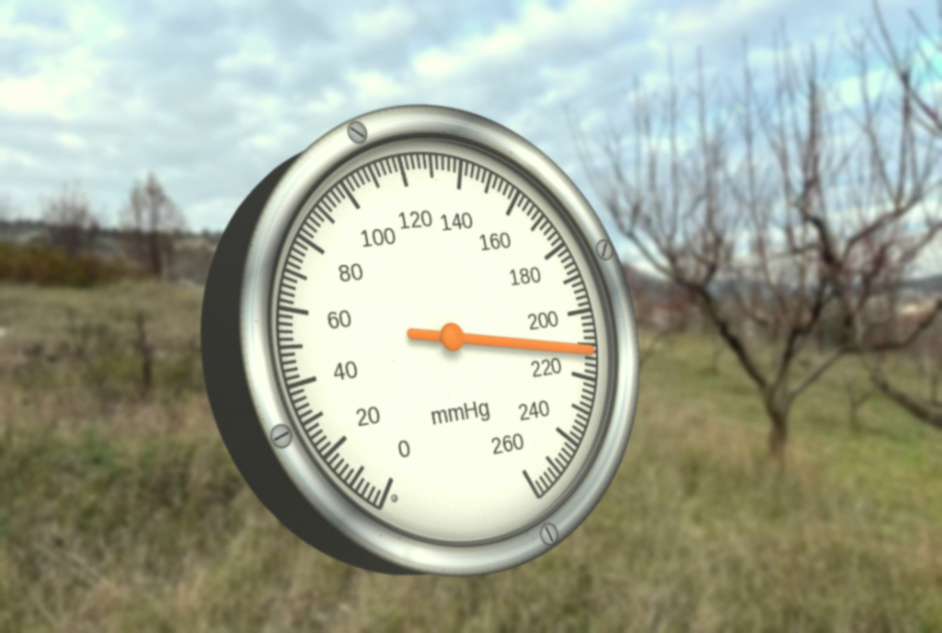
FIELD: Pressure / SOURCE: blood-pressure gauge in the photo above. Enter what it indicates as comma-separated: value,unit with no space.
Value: 212,mmHg
